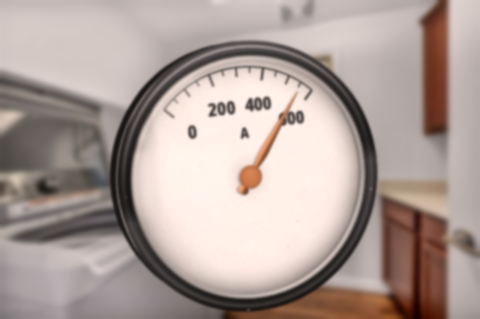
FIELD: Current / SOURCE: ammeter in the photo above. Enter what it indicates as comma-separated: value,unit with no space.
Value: 550,A
